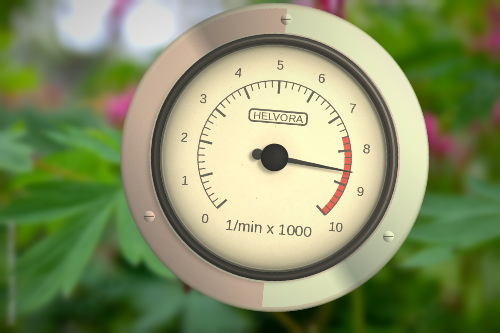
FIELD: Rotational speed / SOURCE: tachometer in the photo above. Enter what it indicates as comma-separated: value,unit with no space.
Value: 8600,rpm
